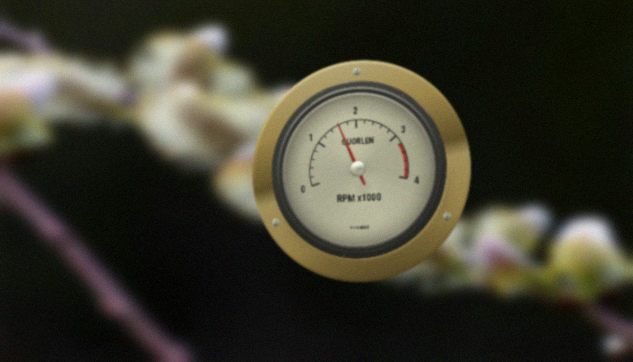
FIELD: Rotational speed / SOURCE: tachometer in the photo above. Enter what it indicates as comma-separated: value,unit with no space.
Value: 1600,rpm
